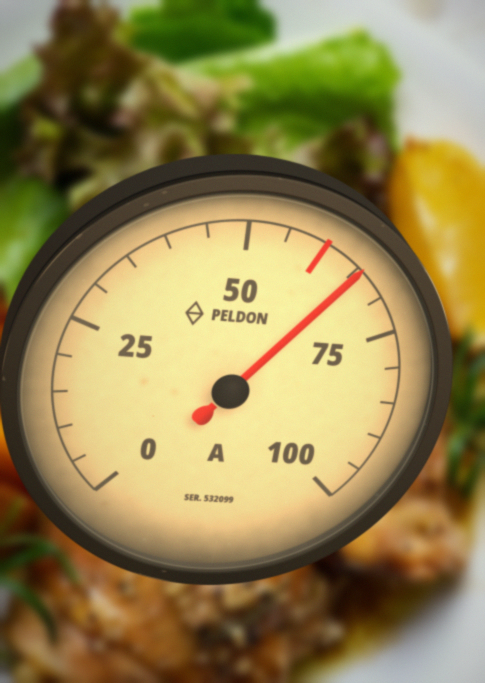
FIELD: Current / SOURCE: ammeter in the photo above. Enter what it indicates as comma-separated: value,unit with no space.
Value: 65,A
